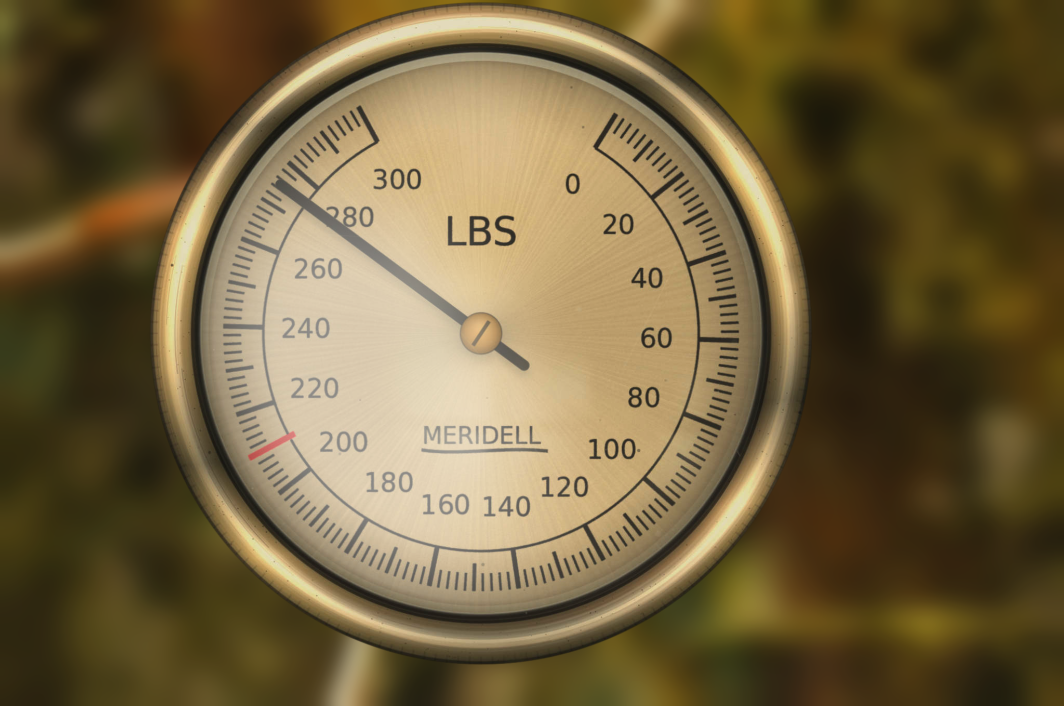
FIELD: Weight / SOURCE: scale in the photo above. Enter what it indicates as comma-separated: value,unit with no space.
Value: 275,lb
